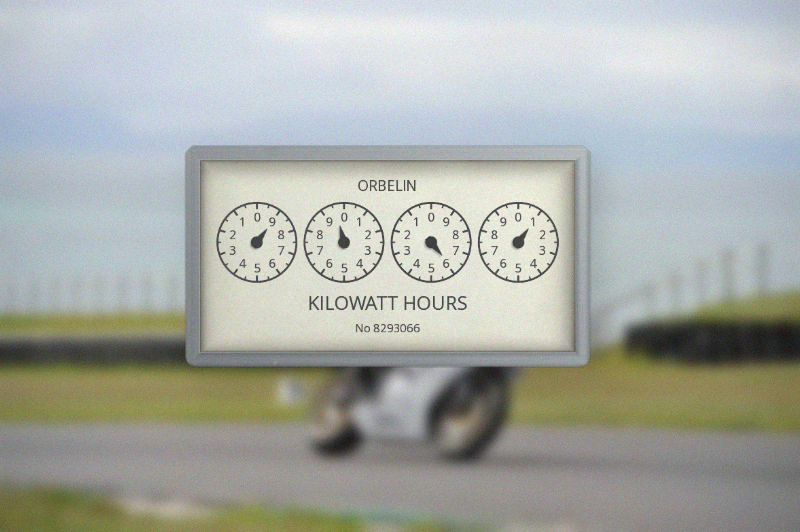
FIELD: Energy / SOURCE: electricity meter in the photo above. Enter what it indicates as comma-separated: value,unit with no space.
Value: 8961,kWh
